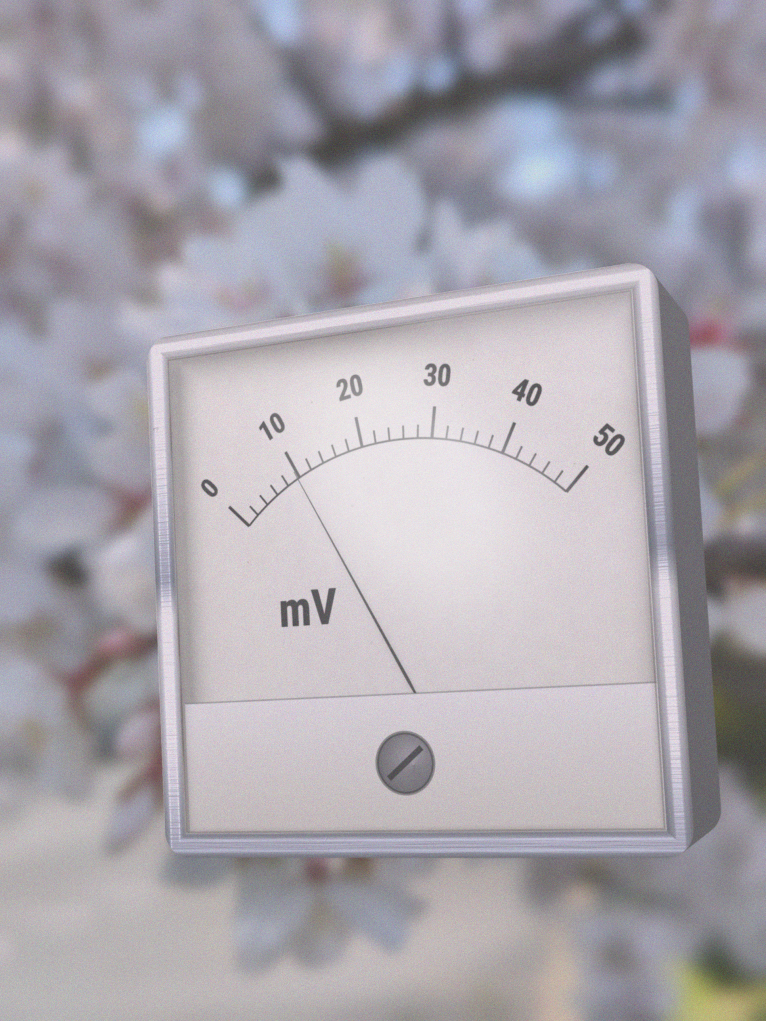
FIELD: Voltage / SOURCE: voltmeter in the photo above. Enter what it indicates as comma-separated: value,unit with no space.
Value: 10,mV
